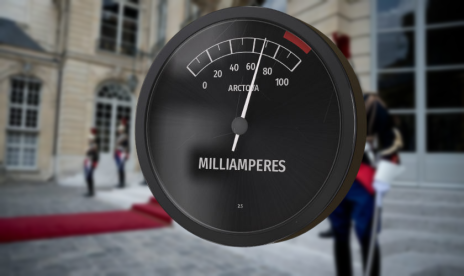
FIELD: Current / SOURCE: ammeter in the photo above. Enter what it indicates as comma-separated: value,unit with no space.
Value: 70,mA
